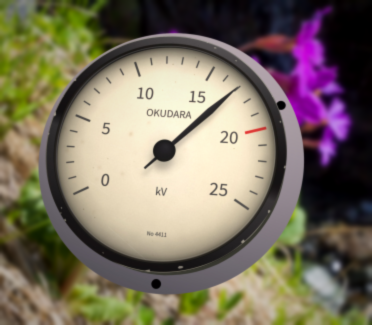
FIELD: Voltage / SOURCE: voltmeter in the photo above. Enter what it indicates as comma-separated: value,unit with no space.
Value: 17,kV
